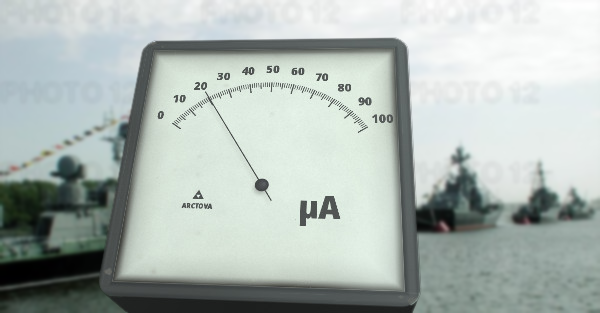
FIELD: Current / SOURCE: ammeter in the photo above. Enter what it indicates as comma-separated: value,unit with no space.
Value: 20,µA
